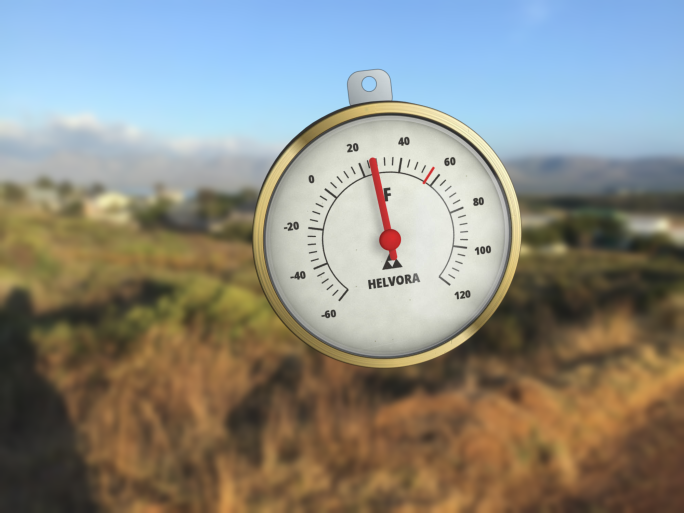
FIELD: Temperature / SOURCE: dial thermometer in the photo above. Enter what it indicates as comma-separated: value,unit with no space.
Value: 26,°F
